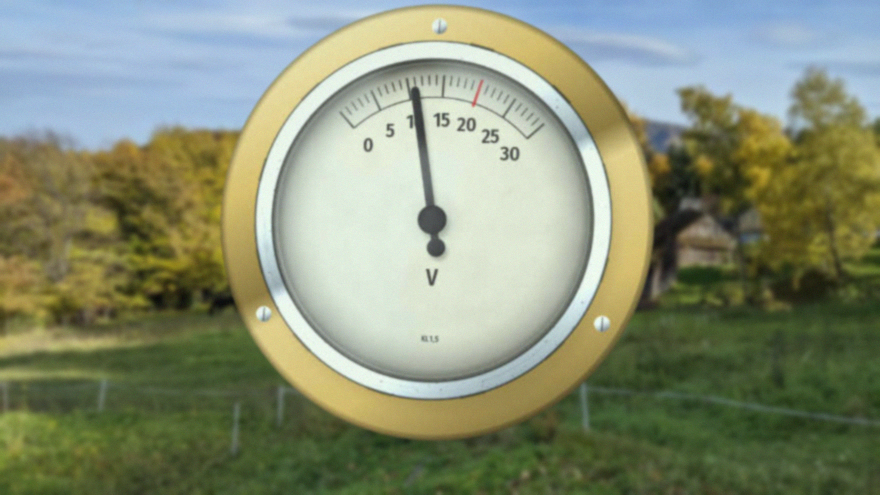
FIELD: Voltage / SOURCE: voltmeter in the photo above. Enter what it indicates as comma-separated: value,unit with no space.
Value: 11,V
